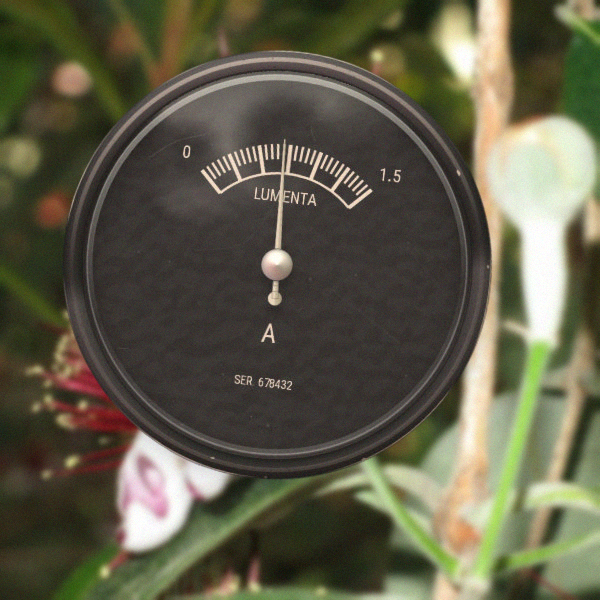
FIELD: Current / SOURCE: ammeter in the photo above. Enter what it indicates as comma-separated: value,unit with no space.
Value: 0.7,A
